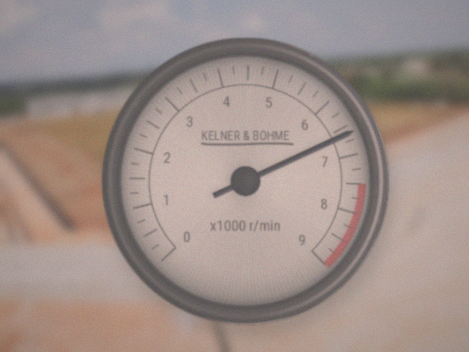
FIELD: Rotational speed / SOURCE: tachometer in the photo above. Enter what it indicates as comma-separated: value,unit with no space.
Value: 6625,rpm
